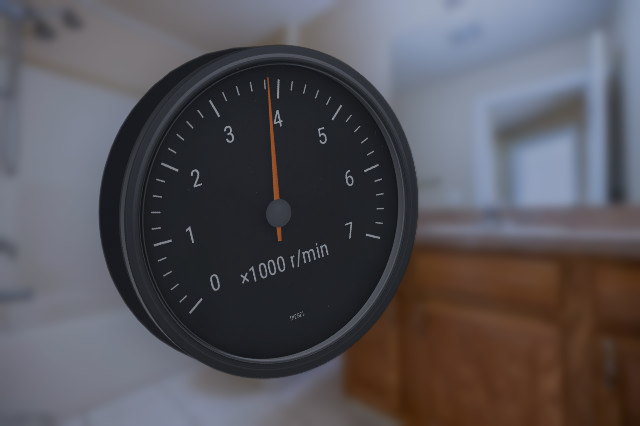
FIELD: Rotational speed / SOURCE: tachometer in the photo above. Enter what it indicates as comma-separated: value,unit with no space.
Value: 3800,rpm
